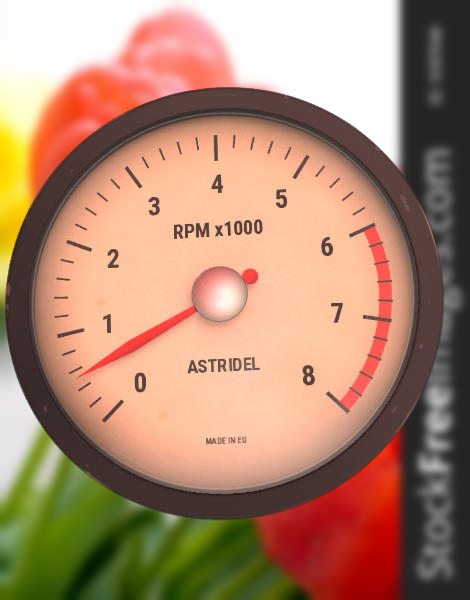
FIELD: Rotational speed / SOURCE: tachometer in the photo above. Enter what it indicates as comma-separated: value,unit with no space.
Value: 500,rpm
